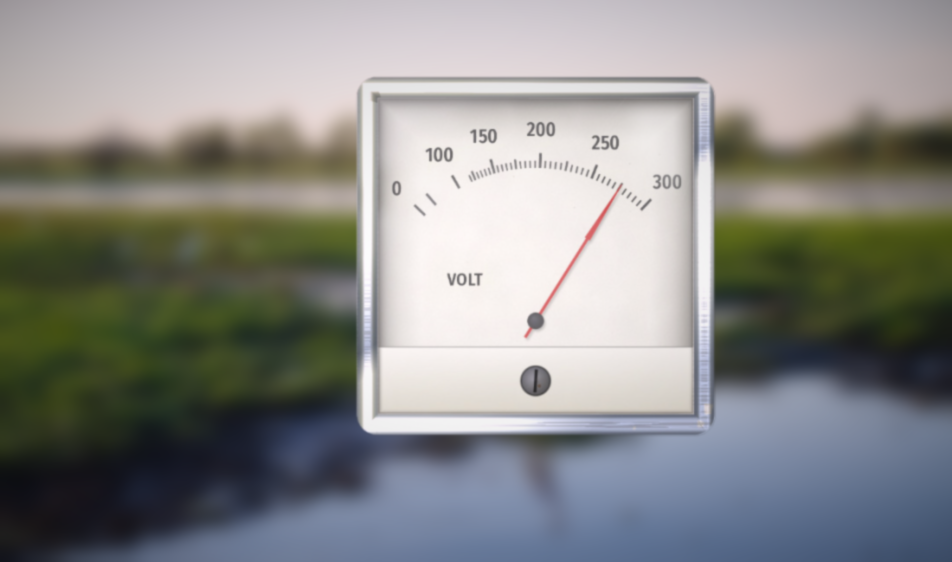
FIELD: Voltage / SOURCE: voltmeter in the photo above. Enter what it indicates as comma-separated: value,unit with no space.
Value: 275,V
